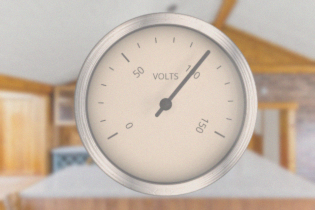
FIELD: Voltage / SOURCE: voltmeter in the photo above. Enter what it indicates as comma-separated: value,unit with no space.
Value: 100,V
